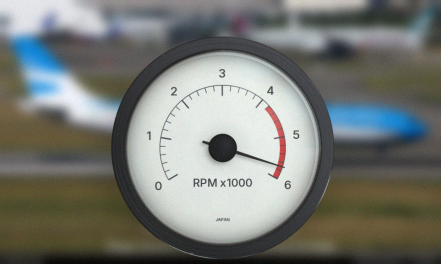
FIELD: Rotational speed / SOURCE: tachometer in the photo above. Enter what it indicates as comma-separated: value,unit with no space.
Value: 5700,rpm
